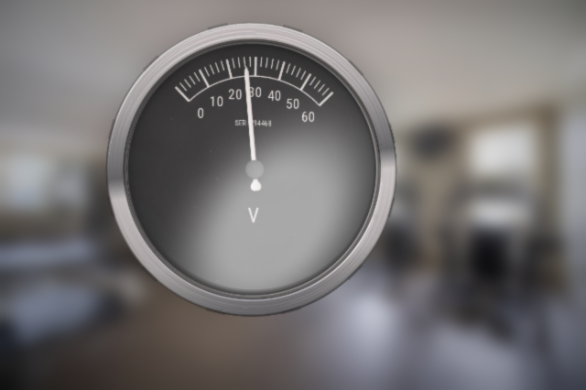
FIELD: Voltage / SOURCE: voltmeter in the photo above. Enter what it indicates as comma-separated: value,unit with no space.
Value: 26,V
